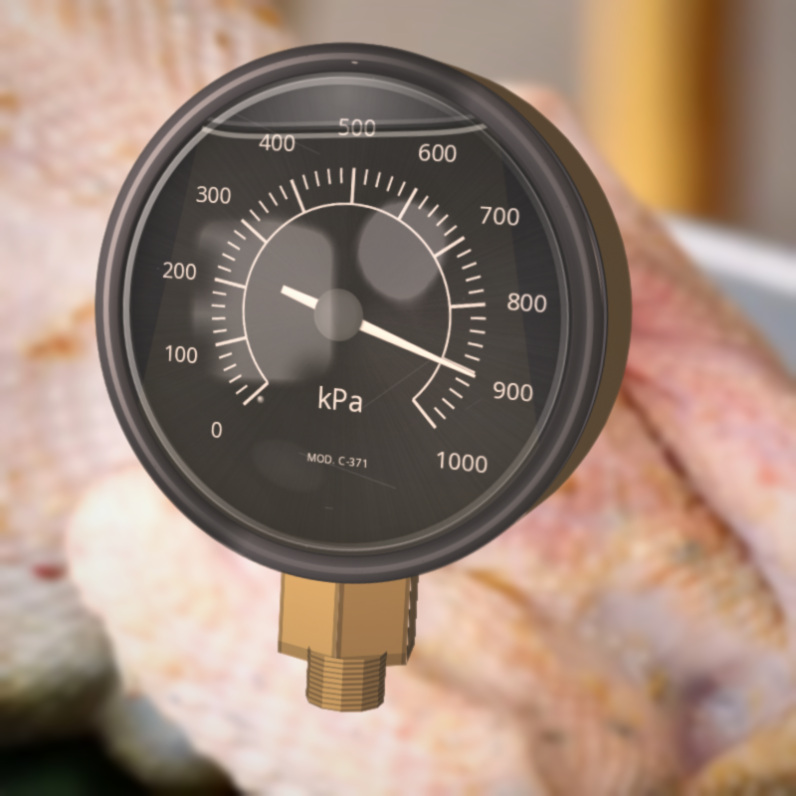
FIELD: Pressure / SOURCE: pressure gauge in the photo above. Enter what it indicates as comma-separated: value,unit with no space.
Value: 900,kPa
